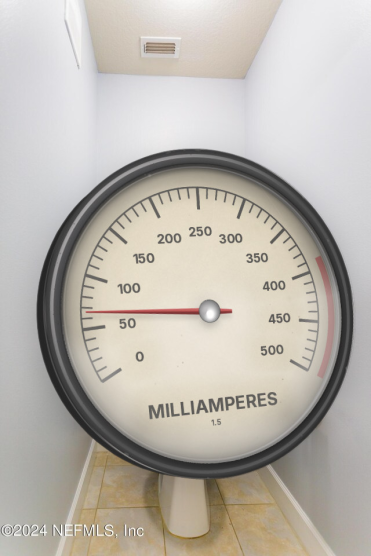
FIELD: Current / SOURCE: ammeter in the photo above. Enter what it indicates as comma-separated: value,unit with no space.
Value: 65,mA
